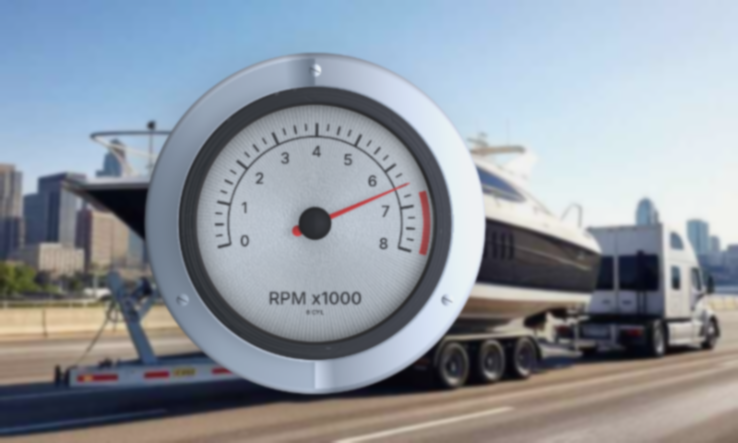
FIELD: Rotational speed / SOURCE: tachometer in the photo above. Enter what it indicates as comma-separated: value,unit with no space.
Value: 6500,rpm
